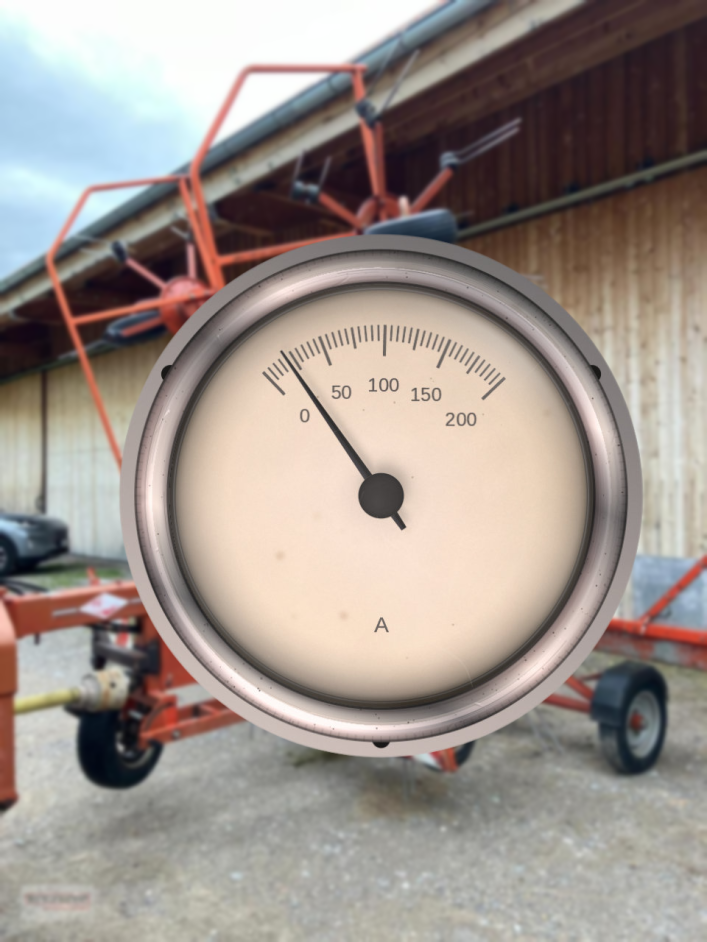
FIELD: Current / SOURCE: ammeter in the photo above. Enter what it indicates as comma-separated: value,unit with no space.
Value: 20,A
